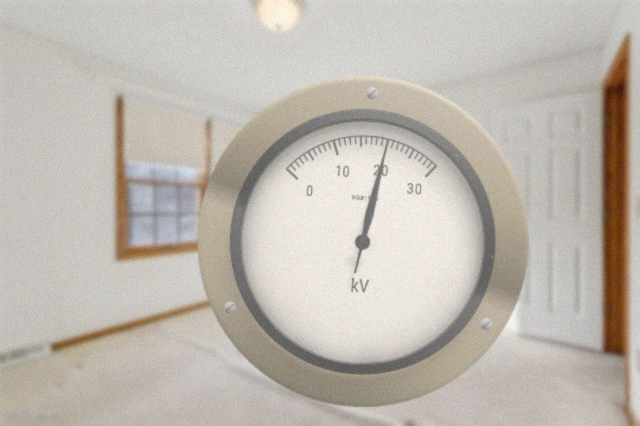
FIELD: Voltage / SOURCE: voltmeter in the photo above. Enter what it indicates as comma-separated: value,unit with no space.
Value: 20,kV
